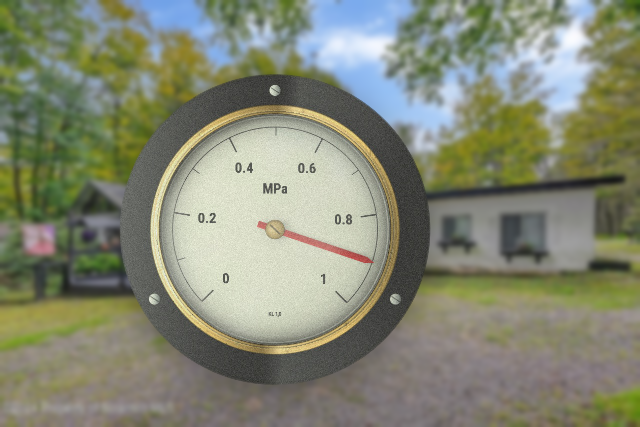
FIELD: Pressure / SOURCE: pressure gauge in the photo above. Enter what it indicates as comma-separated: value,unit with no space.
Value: 0.9,MPa
